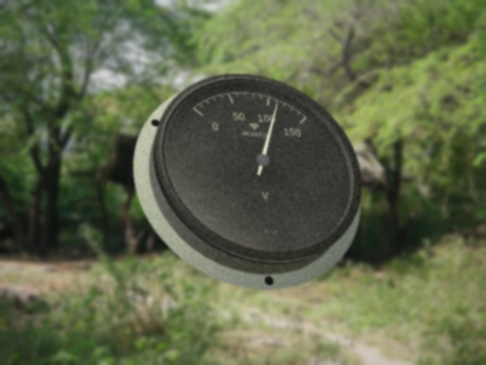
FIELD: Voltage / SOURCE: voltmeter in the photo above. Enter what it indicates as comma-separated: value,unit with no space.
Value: 110,V
